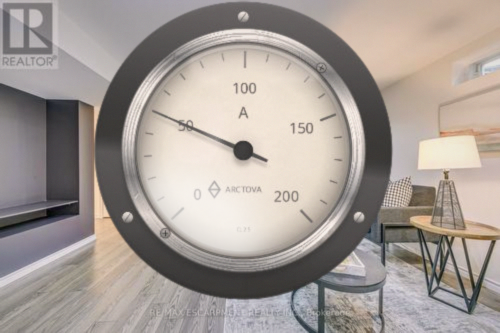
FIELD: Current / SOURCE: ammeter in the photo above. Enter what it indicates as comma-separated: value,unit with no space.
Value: 50,A
